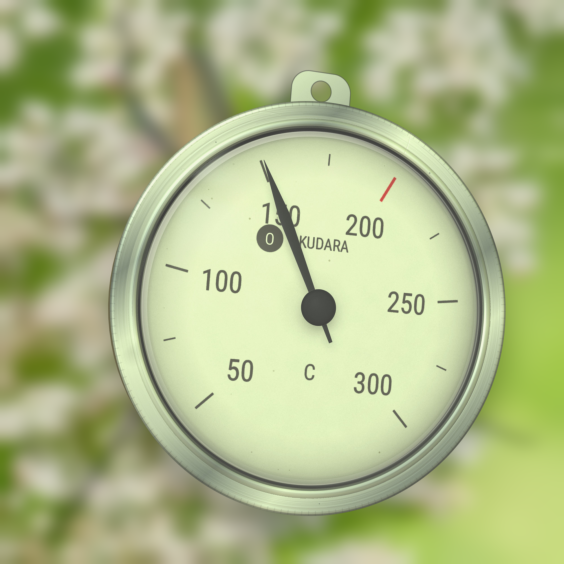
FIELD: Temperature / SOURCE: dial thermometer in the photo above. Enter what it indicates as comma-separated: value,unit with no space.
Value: 150,°C
